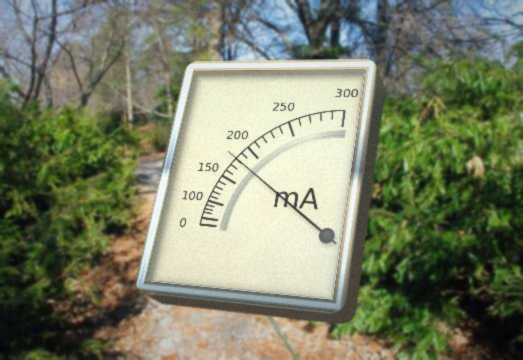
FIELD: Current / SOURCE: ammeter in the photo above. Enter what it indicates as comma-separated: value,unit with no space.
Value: 180,mA
